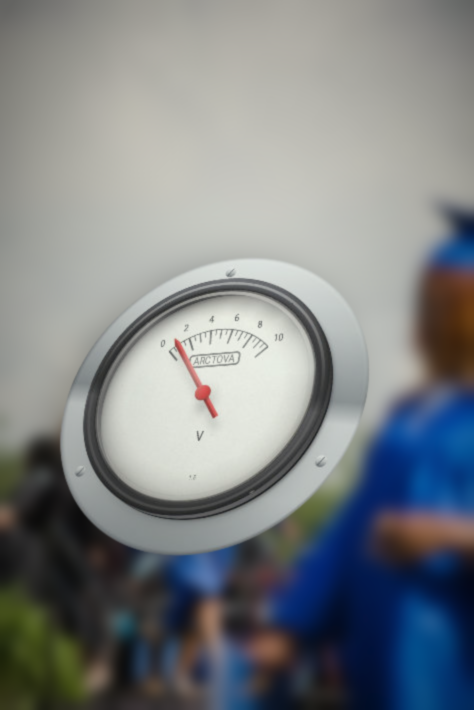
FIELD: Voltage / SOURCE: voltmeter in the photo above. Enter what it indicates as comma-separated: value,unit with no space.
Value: 1,V
